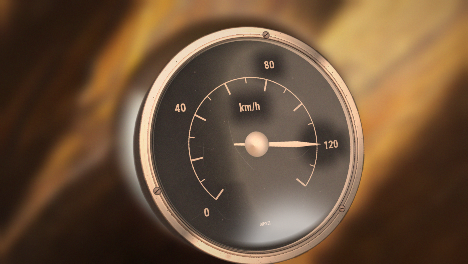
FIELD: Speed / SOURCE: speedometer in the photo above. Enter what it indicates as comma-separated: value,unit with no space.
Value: 120,km/h
